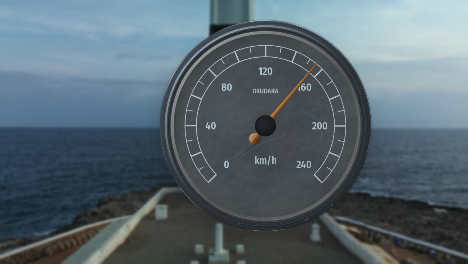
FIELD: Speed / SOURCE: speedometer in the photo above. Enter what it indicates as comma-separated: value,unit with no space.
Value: 155,km/h
